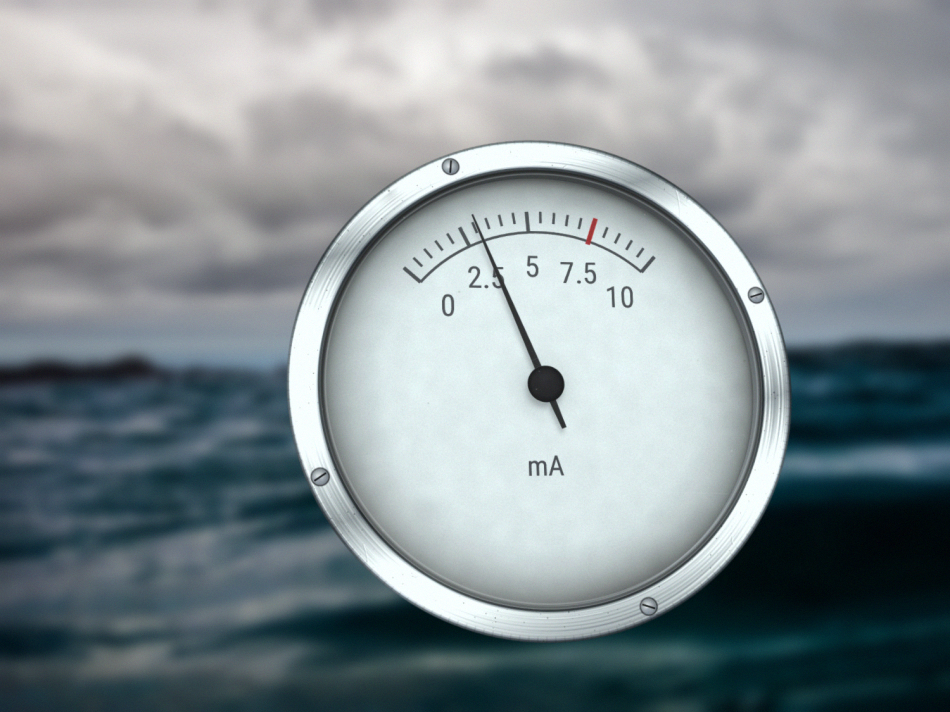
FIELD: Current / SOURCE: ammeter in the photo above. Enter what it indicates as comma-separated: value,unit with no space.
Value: 3,mA
